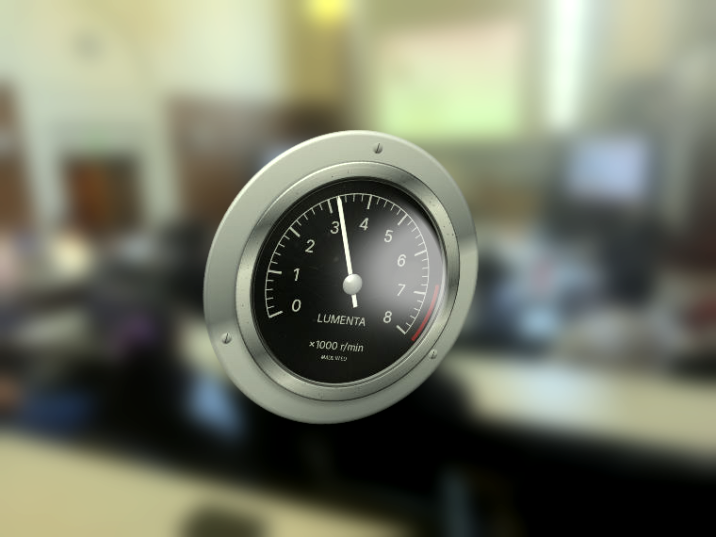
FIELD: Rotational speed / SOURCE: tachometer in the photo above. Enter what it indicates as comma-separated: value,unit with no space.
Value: 3200,rpm
